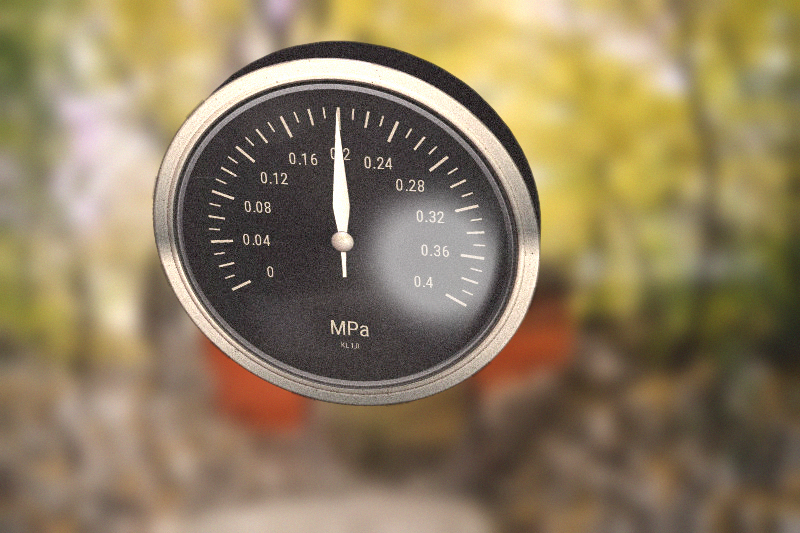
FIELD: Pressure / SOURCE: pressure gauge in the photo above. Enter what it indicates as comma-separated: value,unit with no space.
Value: 0.2,MPa
